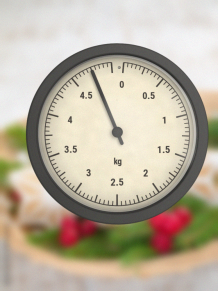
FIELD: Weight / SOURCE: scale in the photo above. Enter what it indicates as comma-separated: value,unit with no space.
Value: 4.75,kg
